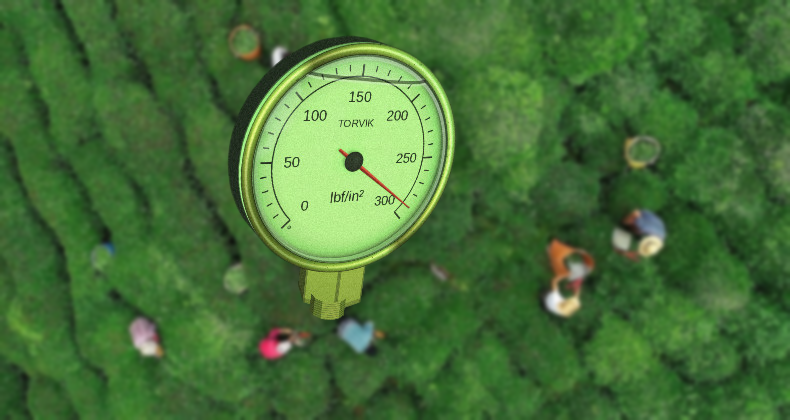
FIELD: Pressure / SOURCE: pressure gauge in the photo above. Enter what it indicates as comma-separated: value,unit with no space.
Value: 290,psi
